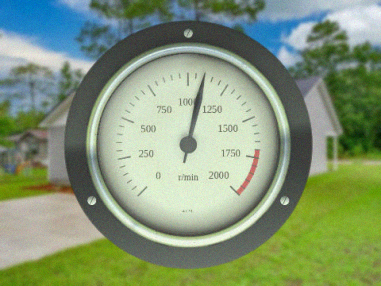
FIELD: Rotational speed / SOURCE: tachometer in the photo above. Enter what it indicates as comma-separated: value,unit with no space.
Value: 1100,rpm
